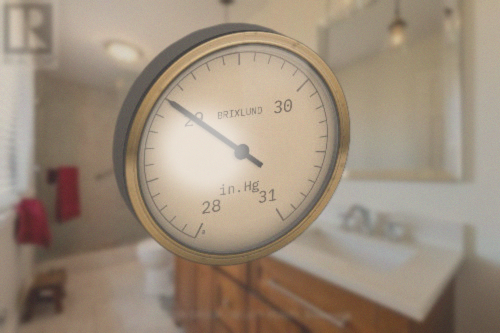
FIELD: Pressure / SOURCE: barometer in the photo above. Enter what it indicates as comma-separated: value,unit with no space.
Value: 29,inHg
